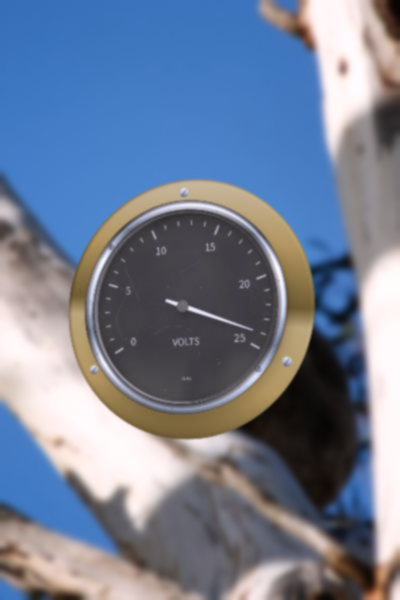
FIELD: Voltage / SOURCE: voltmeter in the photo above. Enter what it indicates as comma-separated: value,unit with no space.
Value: 24,V
